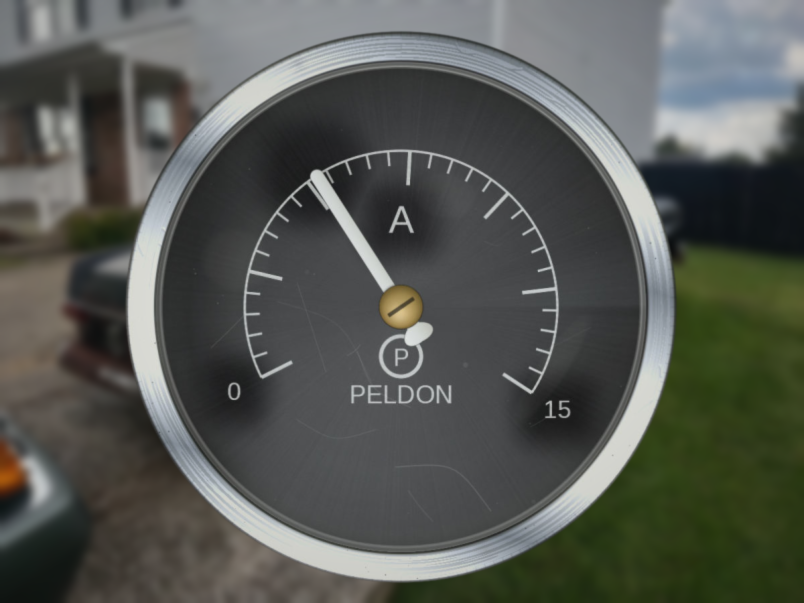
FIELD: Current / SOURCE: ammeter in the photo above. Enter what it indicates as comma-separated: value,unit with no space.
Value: 5.25,A
